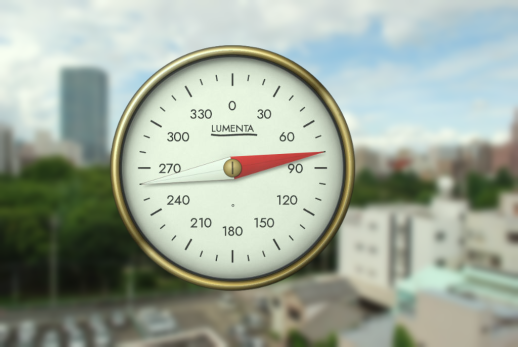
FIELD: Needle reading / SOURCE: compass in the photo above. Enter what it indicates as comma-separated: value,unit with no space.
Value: 80,°
